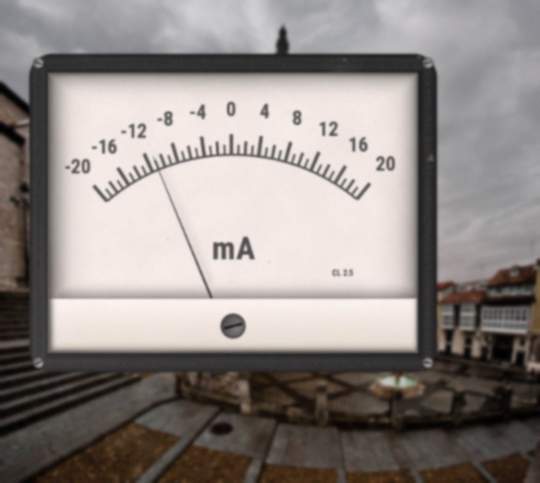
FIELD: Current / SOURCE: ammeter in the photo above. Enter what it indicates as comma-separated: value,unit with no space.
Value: -11,mA
